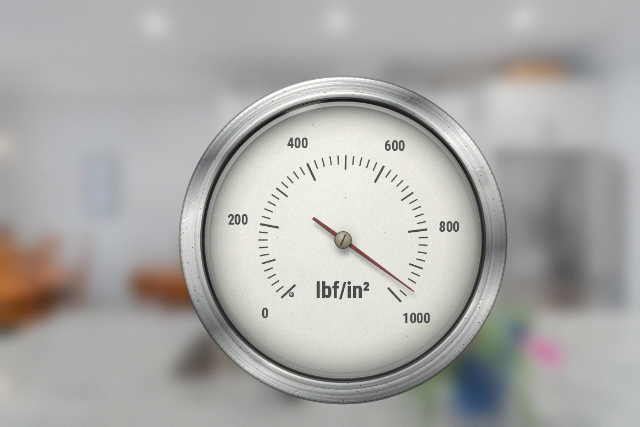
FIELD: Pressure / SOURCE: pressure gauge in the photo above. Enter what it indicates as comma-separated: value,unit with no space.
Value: 960,psi
